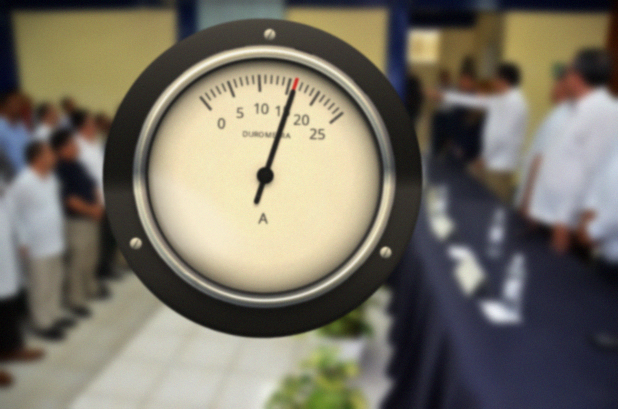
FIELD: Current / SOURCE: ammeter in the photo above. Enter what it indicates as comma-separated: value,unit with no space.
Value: 16,A
